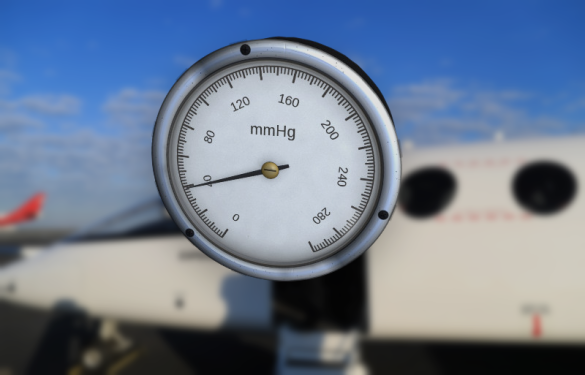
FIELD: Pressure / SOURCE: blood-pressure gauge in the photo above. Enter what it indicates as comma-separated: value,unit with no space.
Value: 40,mmHg
